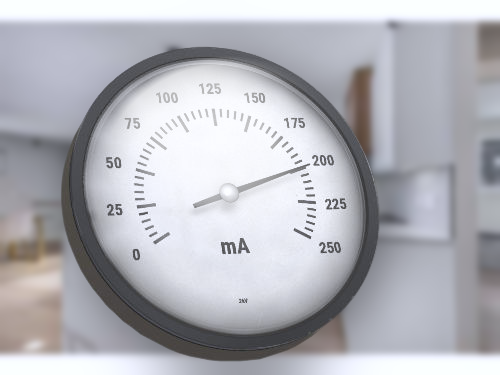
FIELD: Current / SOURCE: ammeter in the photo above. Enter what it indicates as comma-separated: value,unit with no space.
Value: 200,mA
